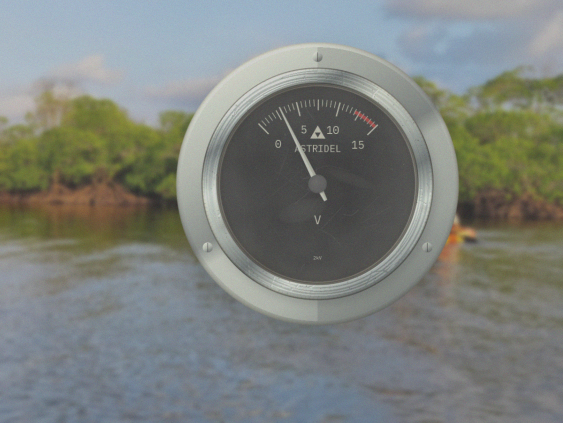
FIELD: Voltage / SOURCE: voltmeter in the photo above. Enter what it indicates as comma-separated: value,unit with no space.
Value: 3,V
